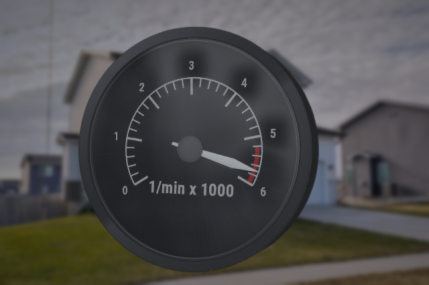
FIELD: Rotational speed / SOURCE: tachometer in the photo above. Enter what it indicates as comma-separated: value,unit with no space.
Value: 5700,rpm
